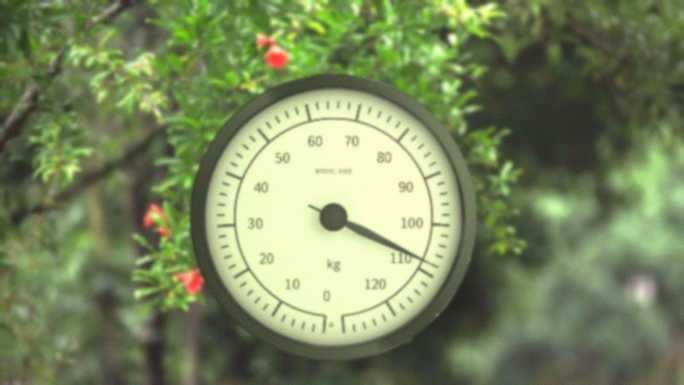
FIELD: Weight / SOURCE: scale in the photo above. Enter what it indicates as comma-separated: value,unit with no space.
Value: 108,kg
